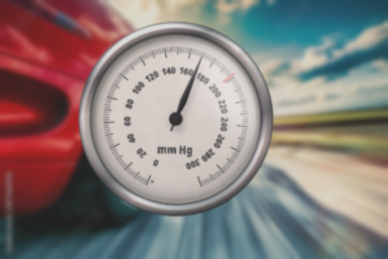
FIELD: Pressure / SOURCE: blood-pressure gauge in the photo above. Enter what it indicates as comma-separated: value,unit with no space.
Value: 170,mmHg
